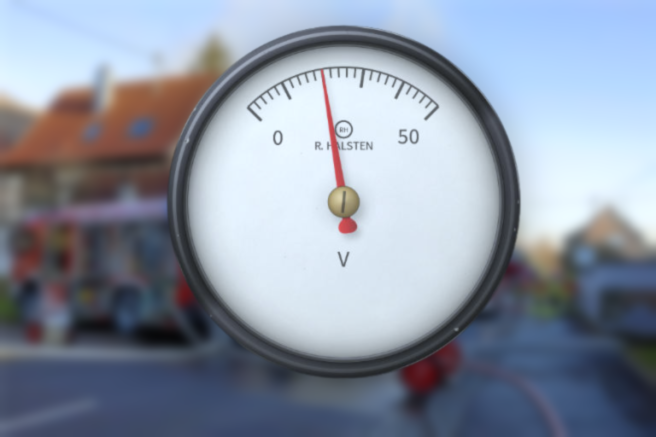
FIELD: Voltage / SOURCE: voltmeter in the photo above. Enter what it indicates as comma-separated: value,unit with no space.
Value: 20,V
